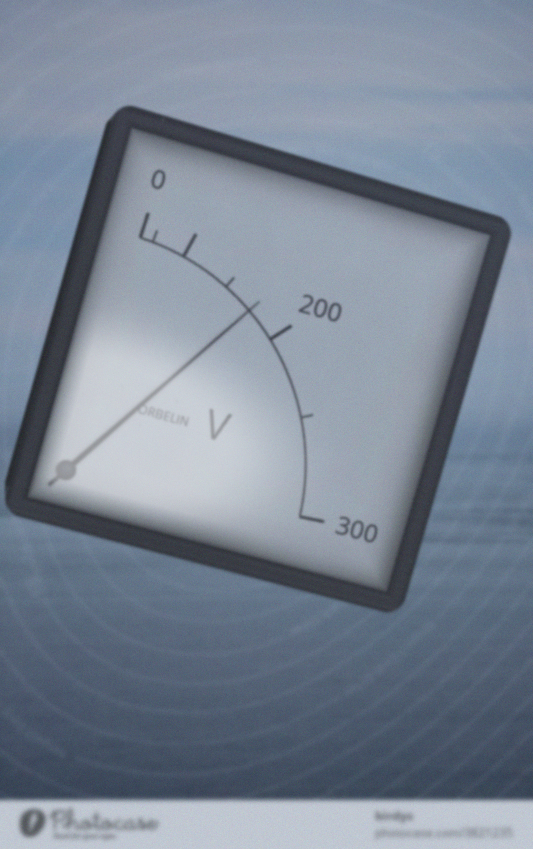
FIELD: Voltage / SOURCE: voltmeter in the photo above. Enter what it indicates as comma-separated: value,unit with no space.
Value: 175,V
